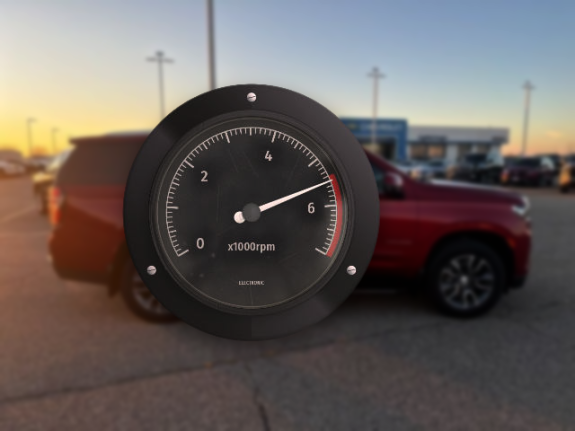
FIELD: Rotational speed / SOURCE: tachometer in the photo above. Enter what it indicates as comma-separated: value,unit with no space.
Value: 5500,rpm
